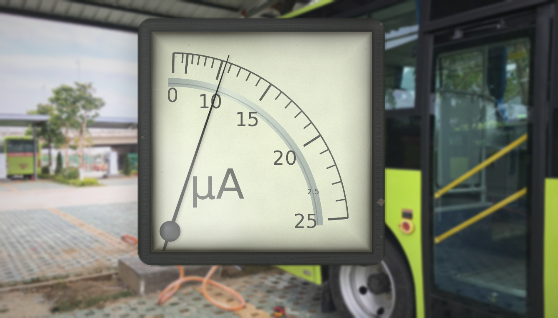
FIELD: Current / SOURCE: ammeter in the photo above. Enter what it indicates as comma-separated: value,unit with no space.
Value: 10.5,µA
